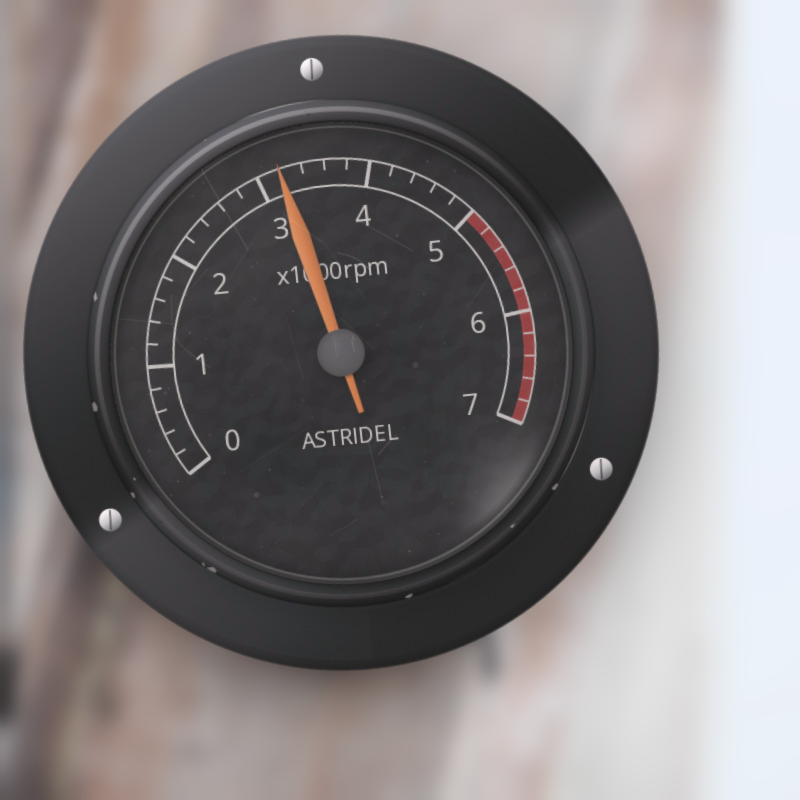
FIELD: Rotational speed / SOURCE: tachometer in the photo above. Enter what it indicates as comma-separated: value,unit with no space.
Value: 3200,rpm
